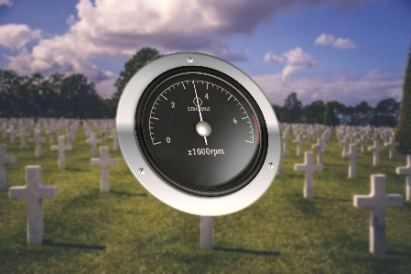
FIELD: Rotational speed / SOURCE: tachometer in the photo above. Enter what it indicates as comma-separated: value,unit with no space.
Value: 3400,rpm
